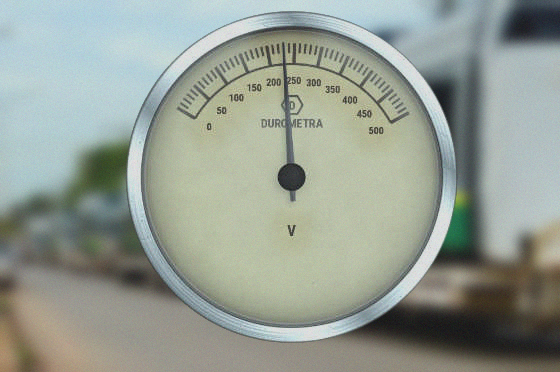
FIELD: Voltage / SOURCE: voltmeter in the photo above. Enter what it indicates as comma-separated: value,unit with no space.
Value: 230,V
